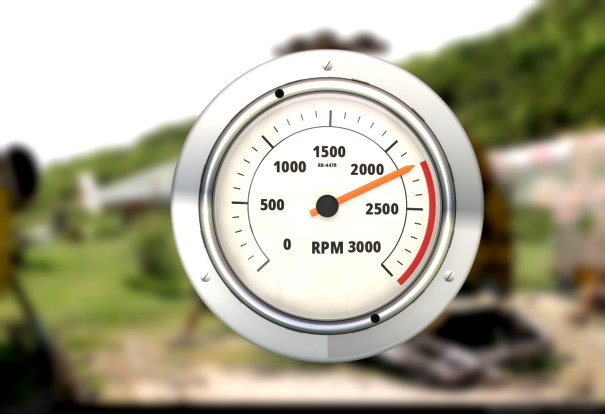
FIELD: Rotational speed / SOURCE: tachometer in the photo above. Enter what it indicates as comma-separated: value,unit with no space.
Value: 2200,rpm
